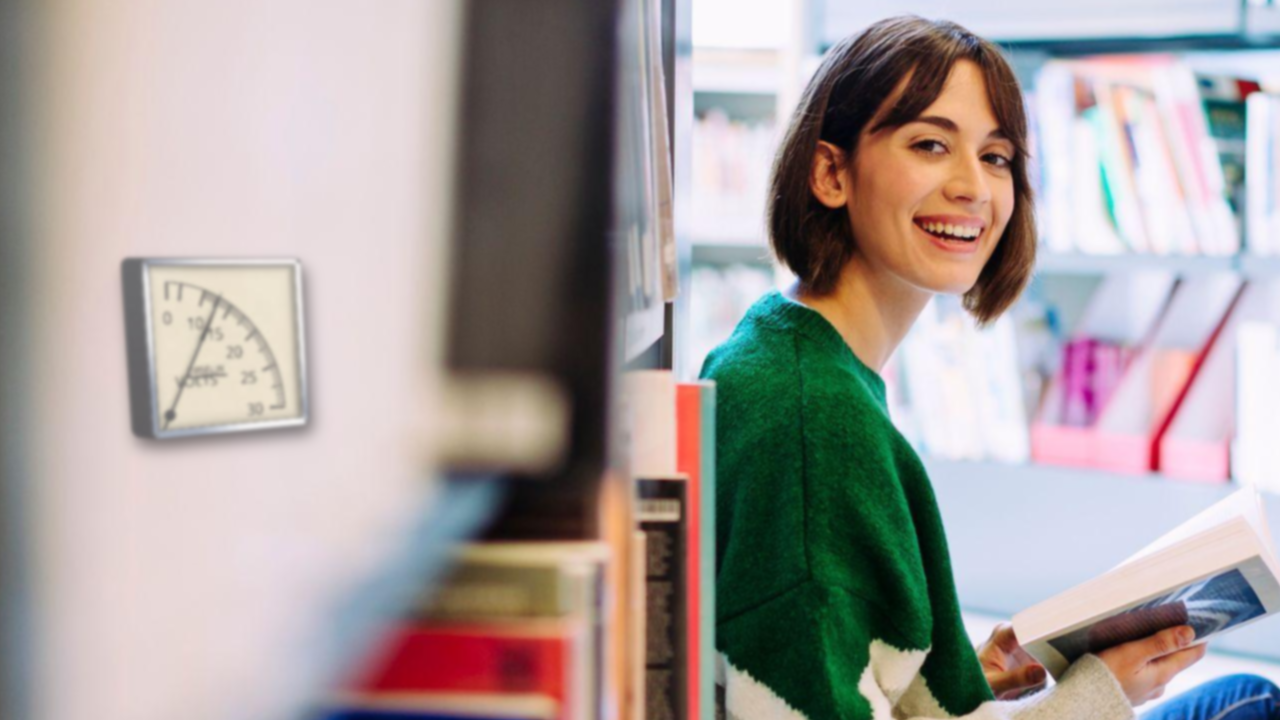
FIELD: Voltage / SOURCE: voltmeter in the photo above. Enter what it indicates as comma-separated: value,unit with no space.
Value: 12.5,V
